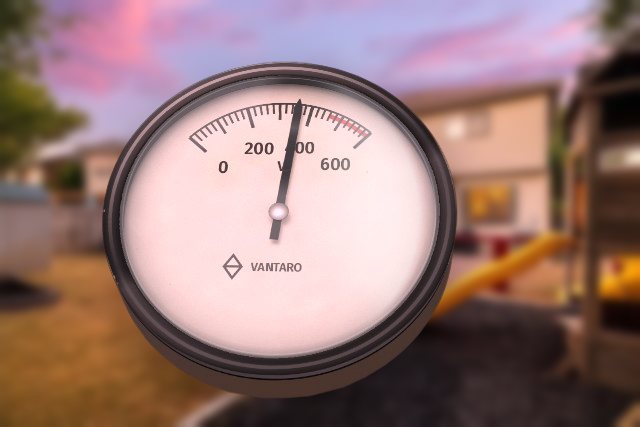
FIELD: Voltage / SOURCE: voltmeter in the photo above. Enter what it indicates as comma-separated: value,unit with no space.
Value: 360,V
